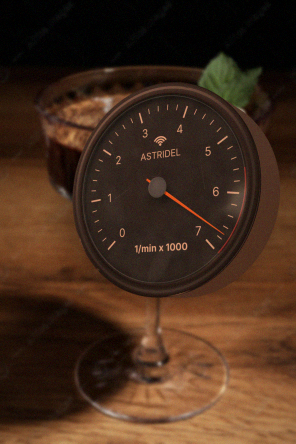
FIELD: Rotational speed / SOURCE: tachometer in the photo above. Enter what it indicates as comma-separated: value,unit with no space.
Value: 6700,rpm
